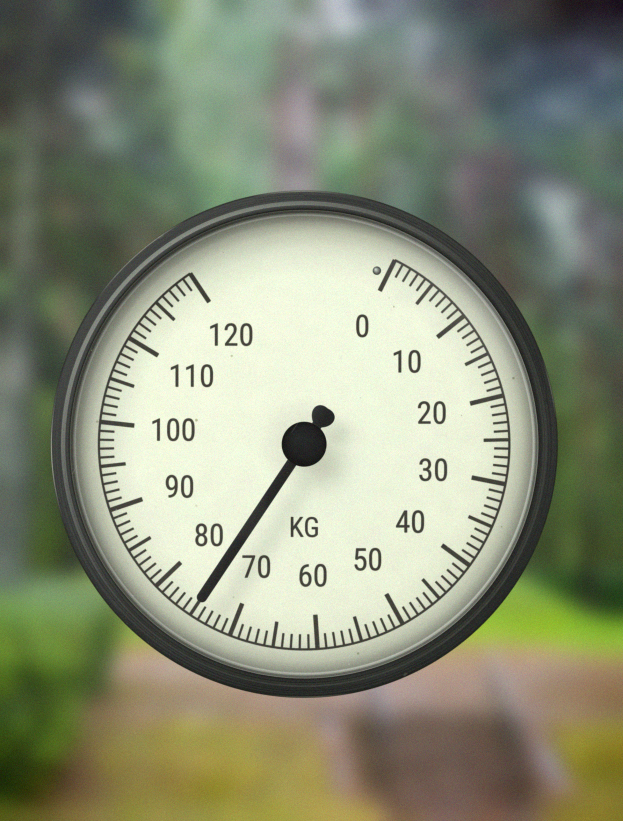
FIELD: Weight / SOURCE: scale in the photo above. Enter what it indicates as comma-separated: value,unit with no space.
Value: 75,kg
